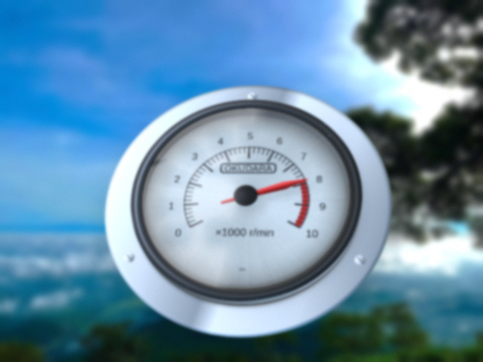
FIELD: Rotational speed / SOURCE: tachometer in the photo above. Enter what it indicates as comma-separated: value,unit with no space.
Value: 8000,rpm
